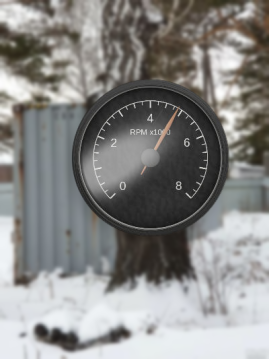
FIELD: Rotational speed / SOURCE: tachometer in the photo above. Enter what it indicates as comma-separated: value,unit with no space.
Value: 4875,rpm
